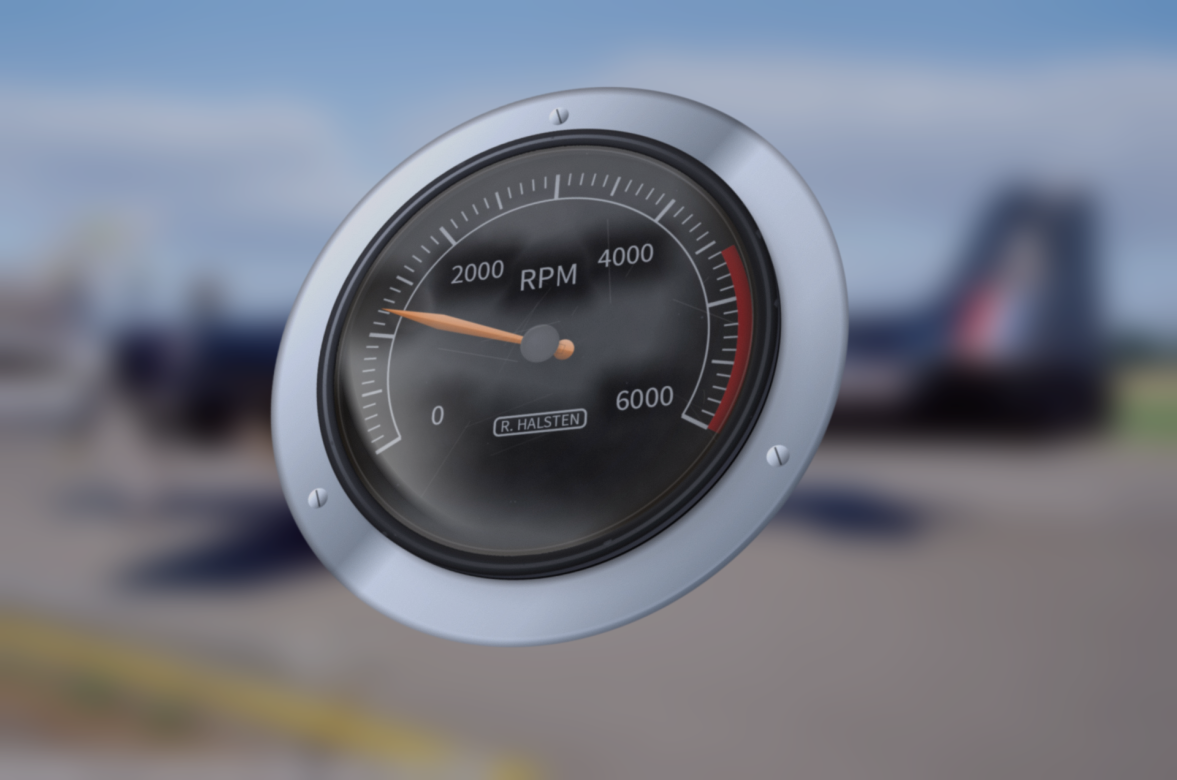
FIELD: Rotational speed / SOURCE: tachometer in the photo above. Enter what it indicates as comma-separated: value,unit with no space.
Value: 1200,rpm
